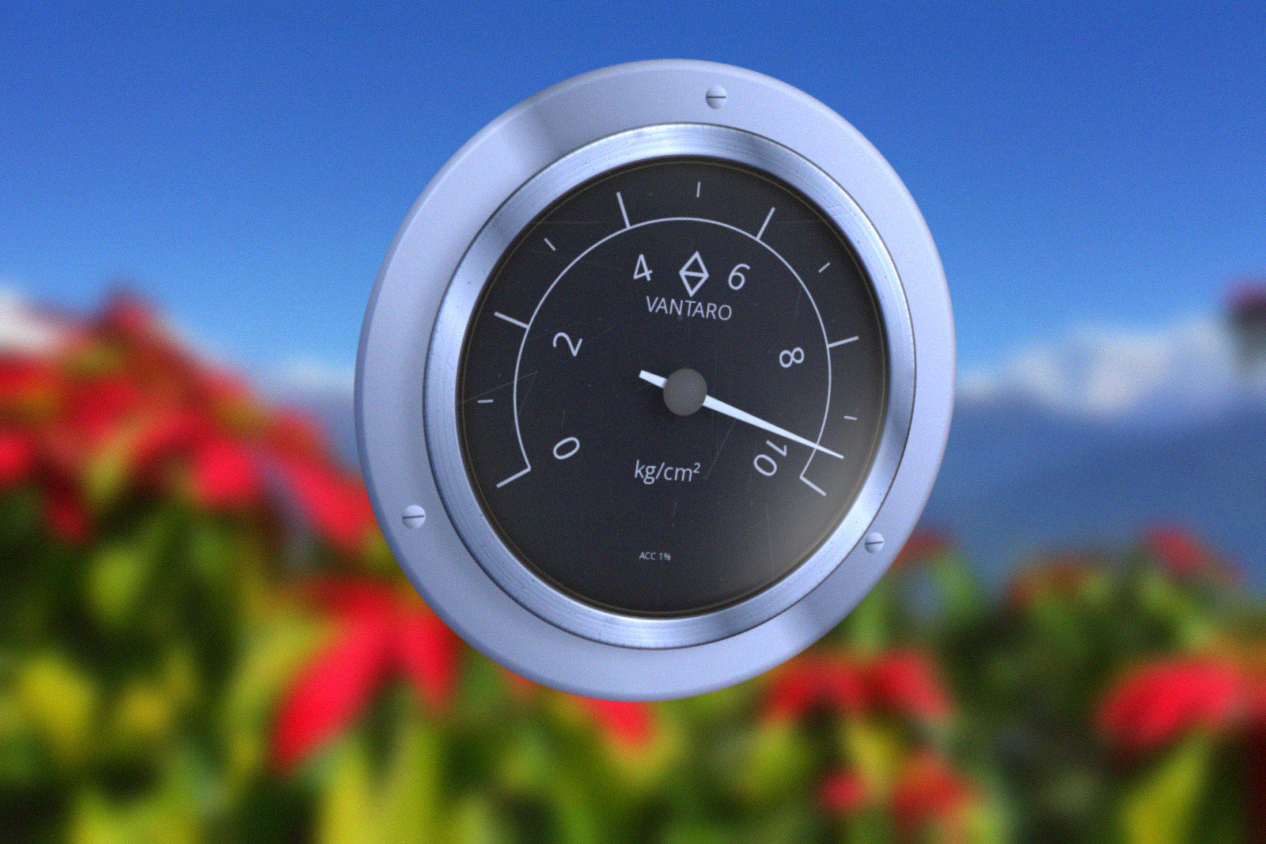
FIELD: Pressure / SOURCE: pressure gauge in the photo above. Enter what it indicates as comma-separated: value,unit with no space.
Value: 9.5,kg/cm²
